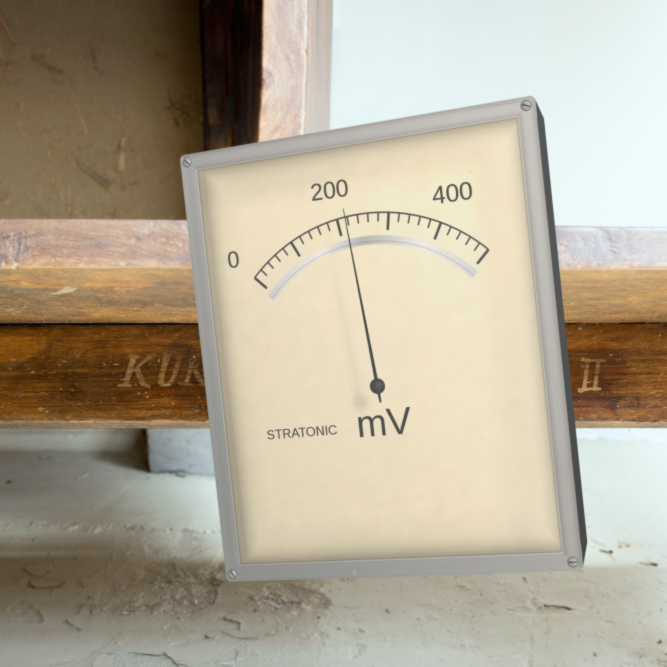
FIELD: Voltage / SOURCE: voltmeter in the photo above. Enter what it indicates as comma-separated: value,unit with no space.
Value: 220,mV
